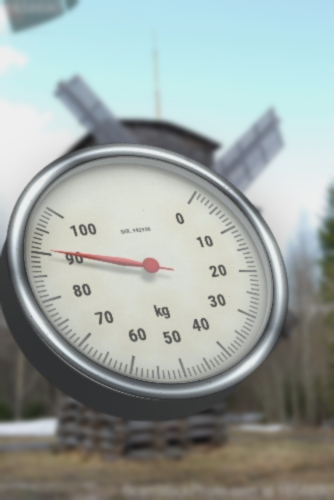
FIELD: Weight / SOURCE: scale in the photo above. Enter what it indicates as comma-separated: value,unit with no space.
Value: 90,kg
